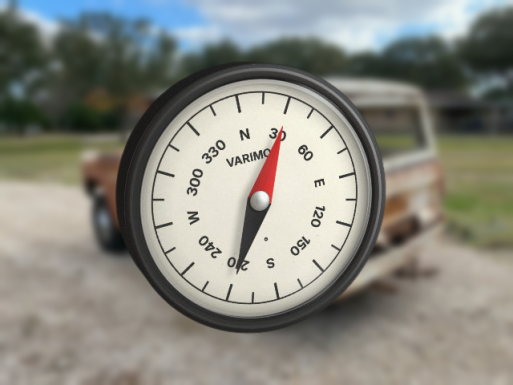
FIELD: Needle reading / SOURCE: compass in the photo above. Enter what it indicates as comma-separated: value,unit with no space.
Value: 30,°
